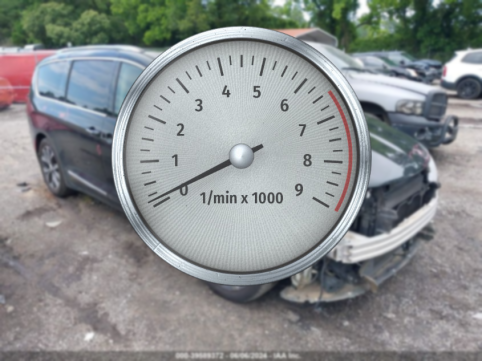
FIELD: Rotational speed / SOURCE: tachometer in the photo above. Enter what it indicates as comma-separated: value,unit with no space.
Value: 125,rpm
